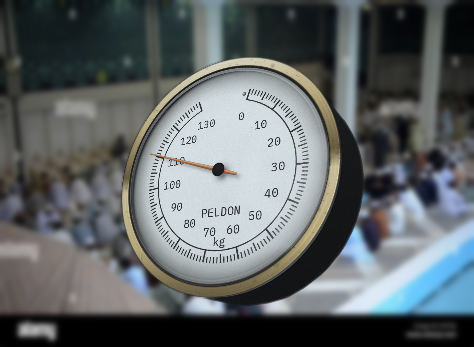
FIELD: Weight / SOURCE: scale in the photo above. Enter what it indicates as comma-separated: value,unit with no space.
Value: 110,kg
